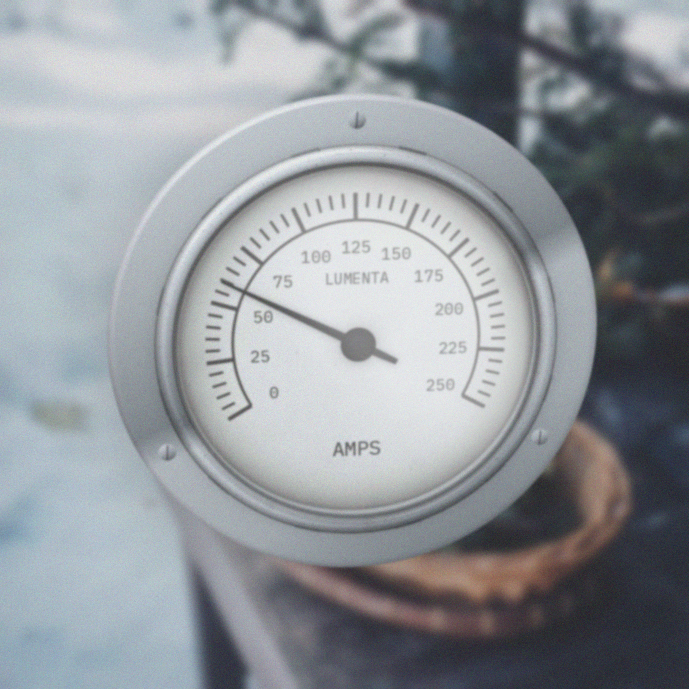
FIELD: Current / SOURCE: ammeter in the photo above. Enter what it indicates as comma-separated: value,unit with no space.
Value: 60,A
